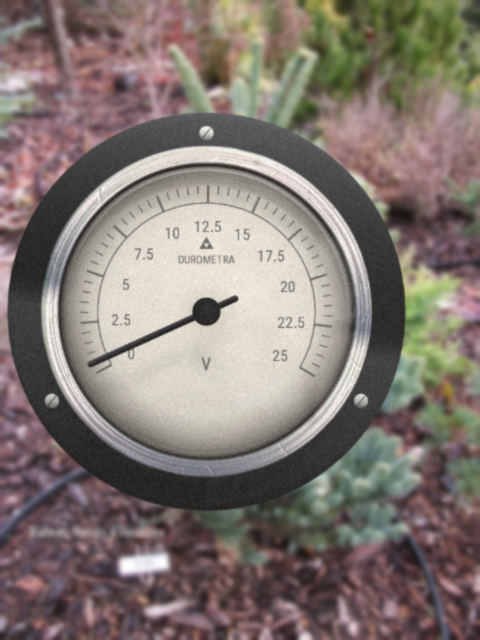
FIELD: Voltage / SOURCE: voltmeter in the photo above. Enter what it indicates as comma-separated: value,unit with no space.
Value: 0.5,V
